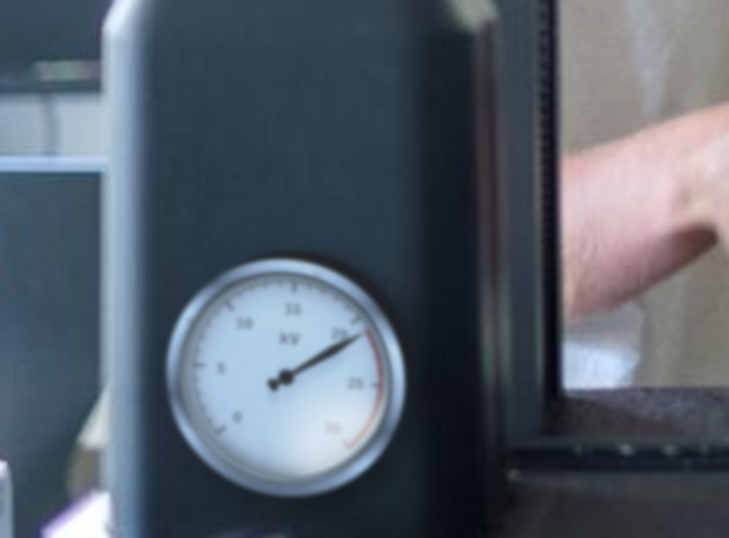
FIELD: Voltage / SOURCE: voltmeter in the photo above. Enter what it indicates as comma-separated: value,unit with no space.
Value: 21,kV
